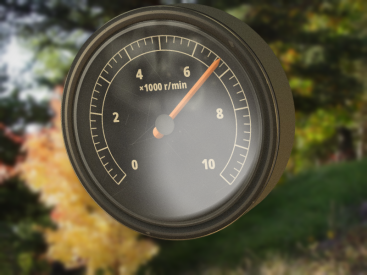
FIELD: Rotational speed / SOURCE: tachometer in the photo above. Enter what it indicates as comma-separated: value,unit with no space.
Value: 6700,rpm
